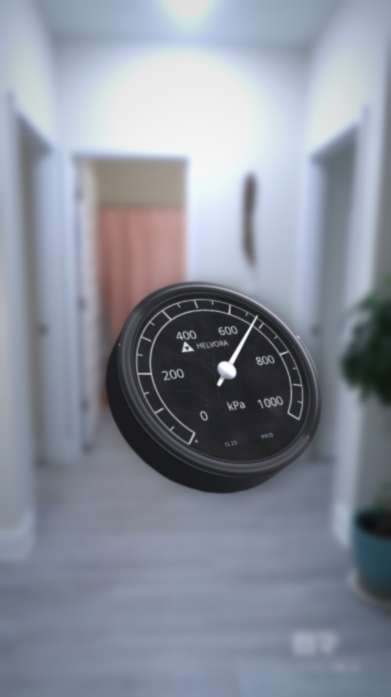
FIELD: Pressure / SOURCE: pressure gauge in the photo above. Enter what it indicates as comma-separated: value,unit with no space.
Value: 675,kPa
